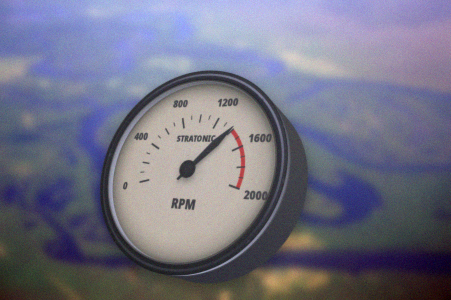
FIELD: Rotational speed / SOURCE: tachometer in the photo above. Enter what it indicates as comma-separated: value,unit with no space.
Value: 1400,rpm
